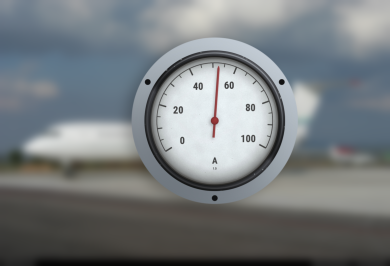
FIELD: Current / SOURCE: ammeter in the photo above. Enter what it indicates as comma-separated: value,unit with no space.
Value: 52.5,A
